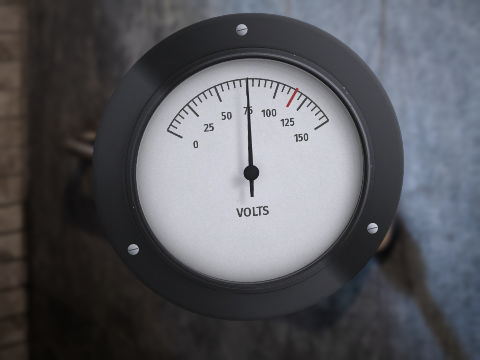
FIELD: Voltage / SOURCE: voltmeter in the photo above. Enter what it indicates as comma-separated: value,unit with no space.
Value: 75,V
